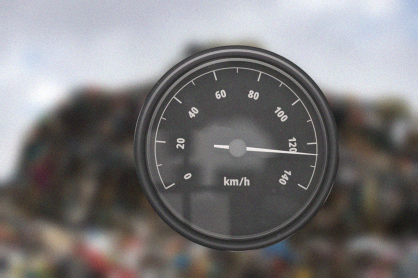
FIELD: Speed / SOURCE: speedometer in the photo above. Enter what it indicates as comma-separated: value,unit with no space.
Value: 125,km/h
